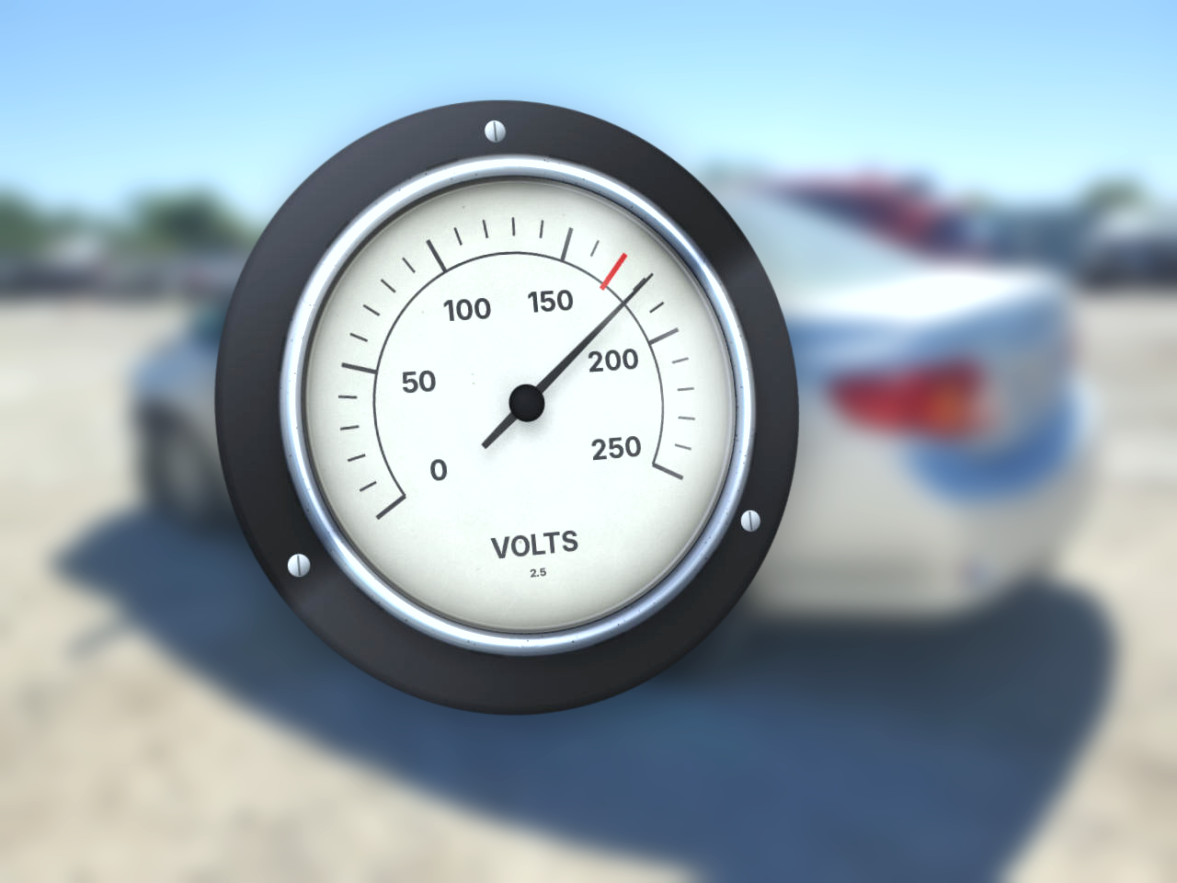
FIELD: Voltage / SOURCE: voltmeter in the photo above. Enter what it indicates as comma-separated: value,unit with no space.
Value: 180,V
